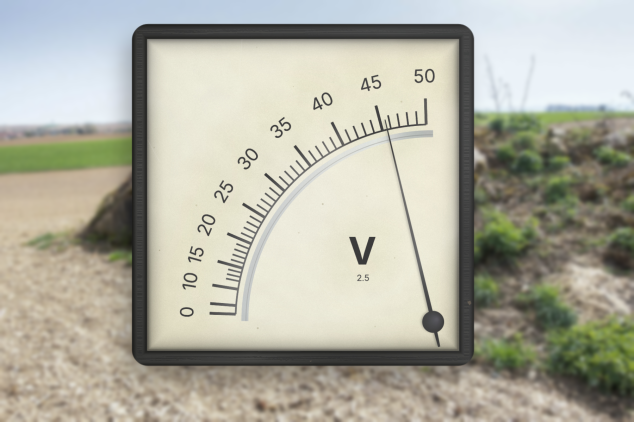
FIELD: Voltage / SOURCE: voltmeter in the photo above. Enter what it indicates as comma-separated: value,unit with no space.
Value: 45.5,V
